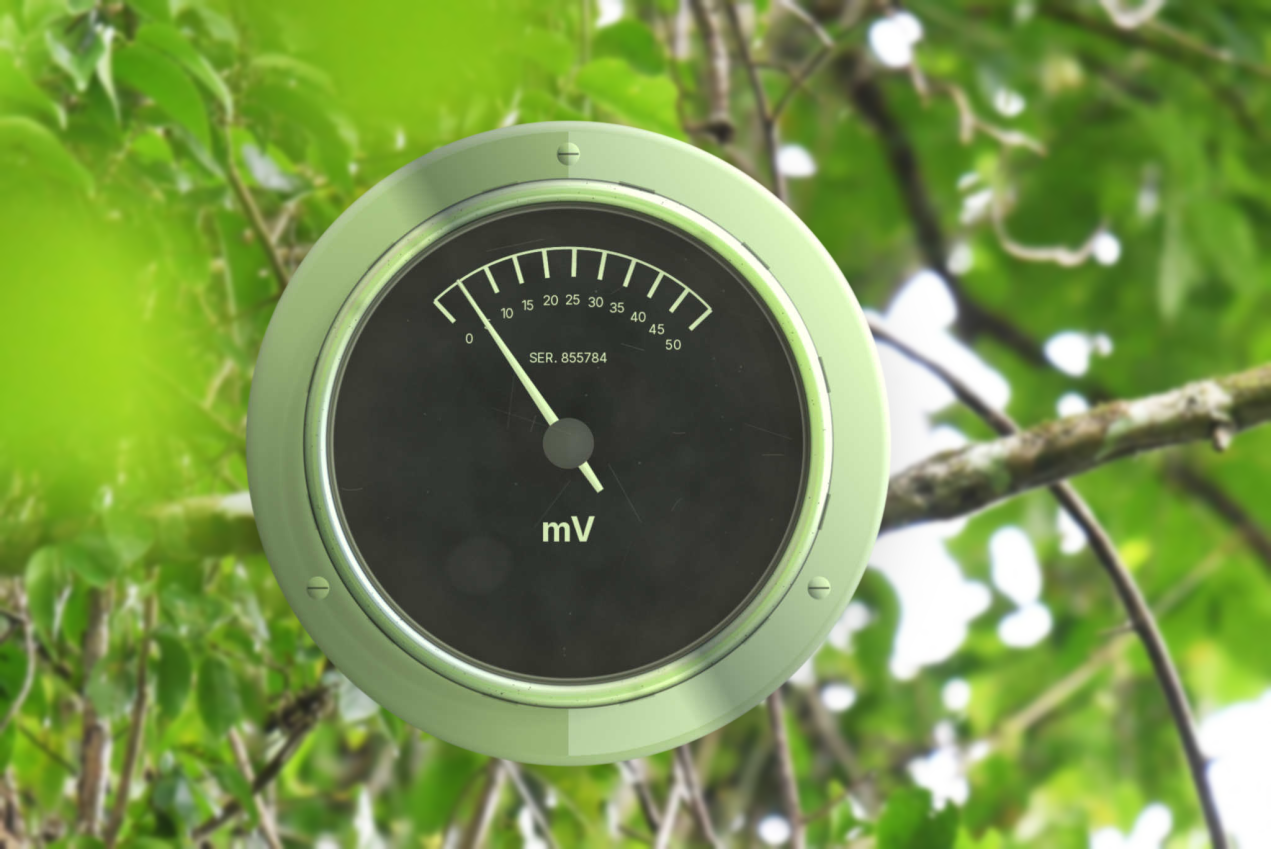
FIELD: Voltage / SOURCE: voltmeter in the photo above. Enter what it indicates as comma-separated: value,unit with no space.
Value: 5,mV
